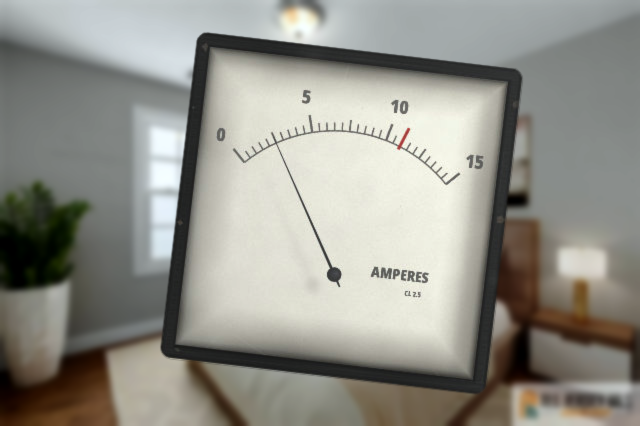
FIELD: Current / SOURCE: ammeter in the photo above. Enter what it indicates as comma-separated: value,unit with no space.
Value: 2.5,A
